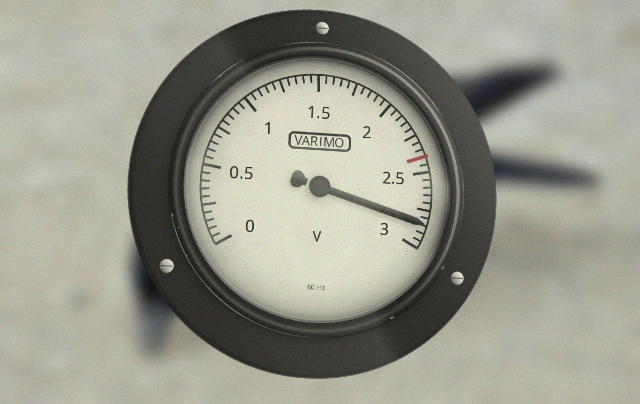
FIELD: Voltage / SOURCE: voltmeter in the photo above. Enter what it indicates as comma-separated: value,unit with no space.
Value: 2.85,V
